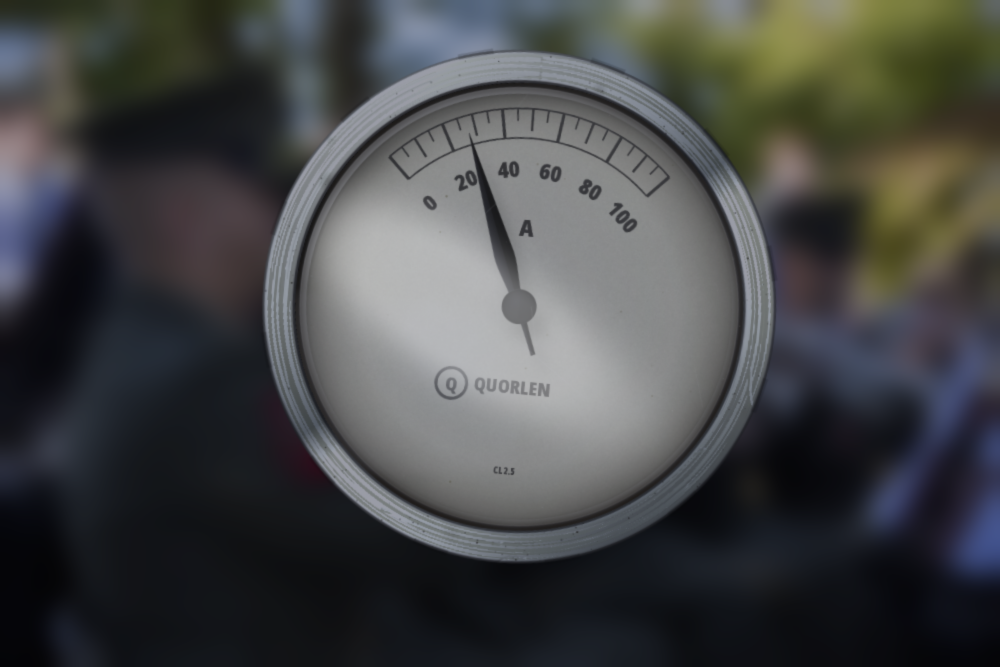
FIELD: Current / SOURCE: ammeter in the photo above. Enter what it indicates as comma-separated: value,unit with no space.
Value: 27.5,A
